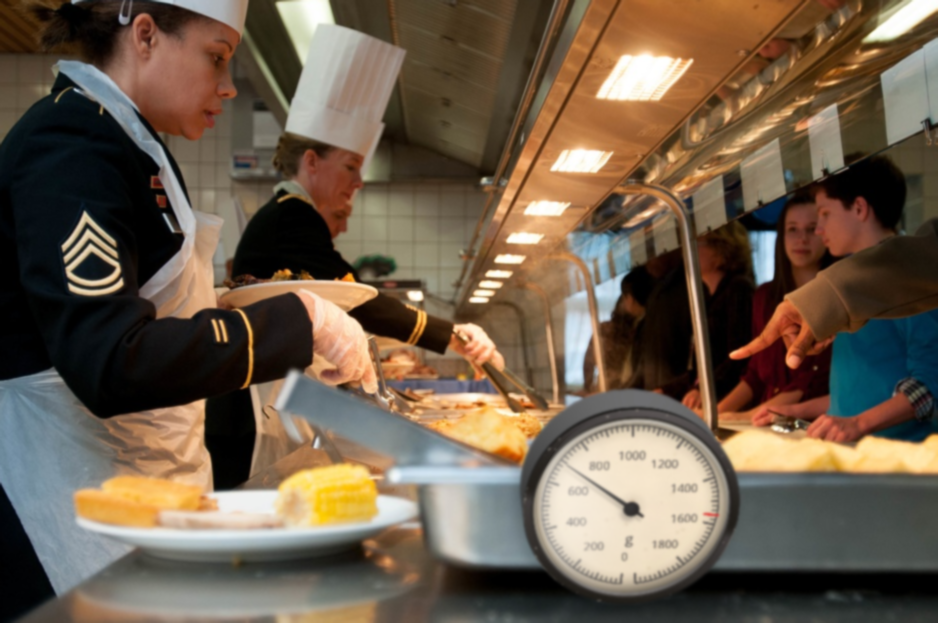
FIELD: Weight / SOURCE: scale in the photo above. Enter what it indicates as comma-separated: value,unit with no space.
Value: 700,g
